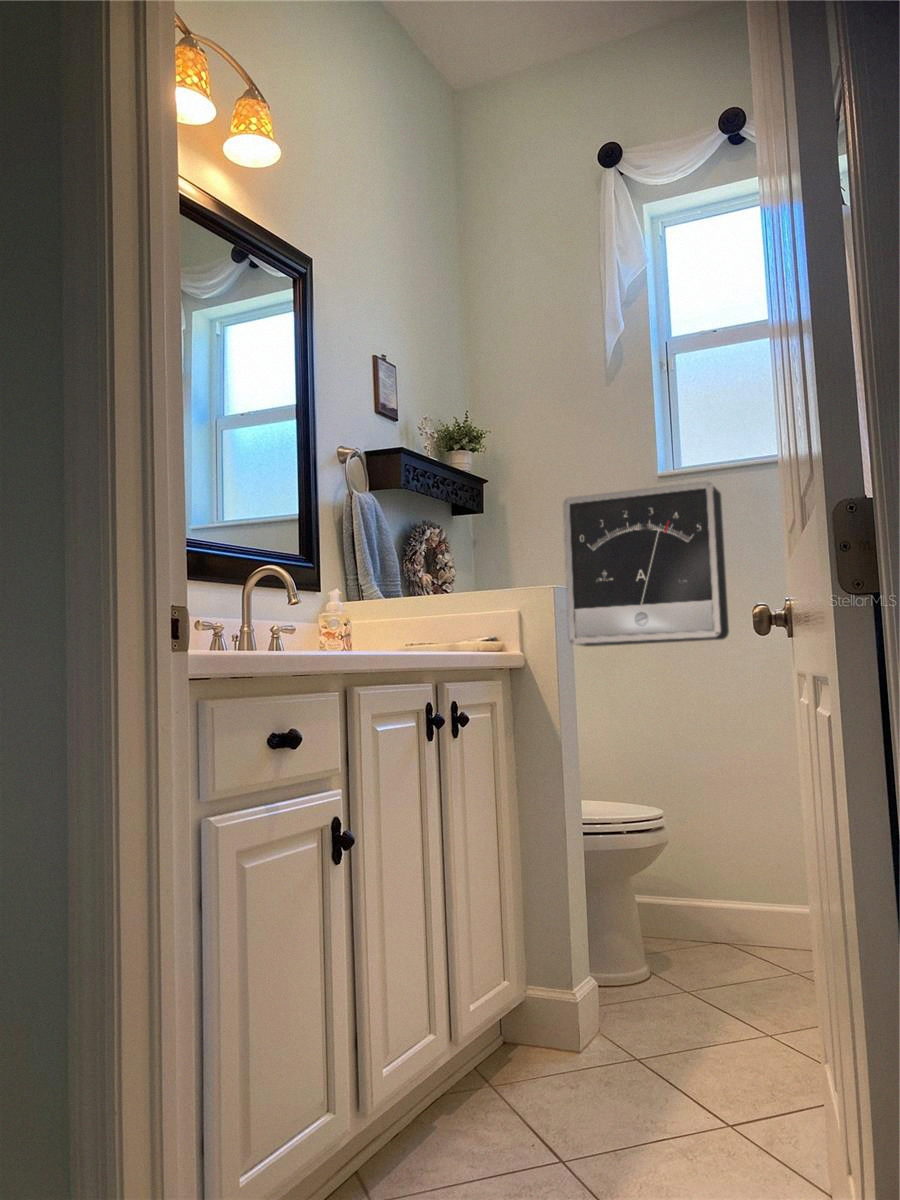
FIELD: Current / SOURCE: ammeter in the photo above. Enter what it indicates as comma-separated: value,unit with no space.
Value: 3.5,A
